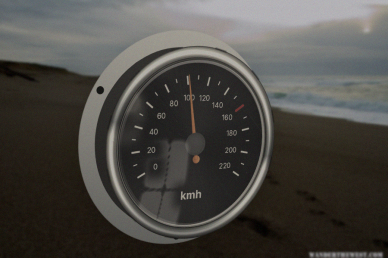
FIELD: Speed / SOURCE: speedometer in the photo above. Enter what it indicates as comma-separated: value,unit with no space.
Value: 100,km/h
